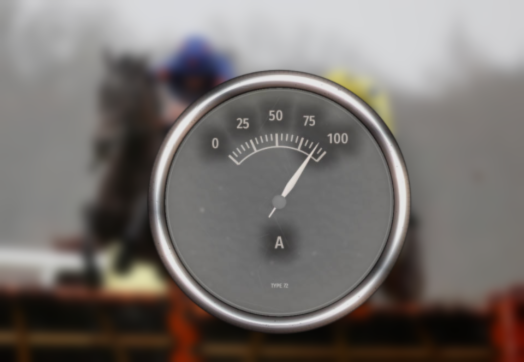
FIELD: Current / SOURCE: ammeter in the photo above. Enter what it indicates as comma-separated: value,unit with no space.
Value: 90,A
